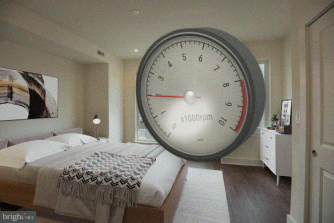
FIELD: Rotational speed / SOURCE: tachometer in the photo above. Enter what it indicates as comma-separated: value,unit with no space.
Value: 2000,rpm
